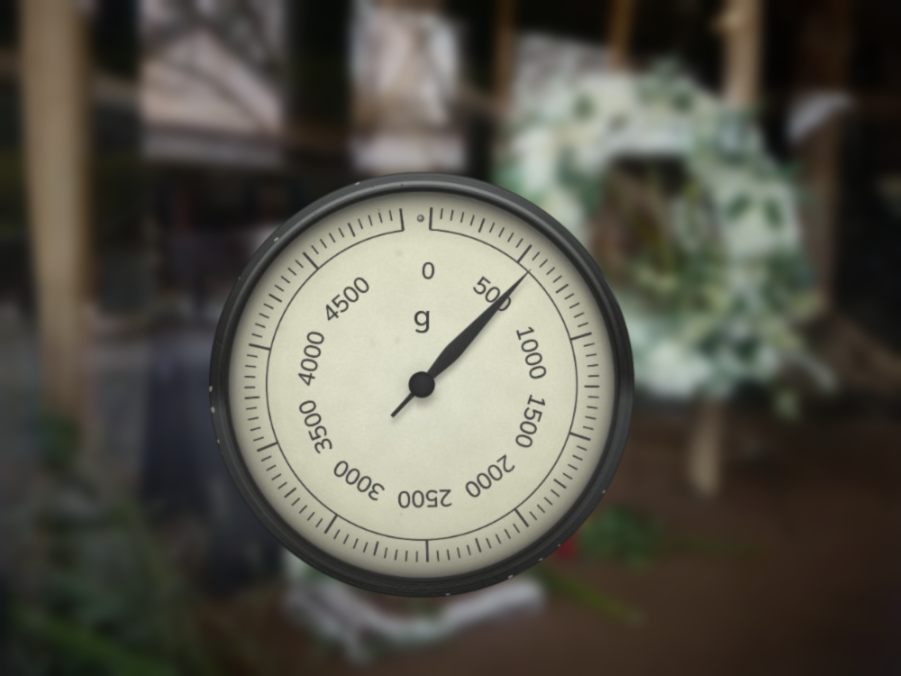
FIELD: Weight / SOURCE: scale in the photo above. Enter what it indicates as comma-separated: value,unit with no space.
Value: 575,g
